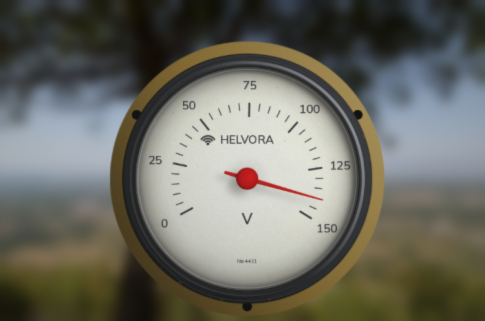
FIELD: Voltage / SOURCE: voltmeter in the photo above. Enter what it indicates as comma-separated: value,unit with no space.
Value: 140,V
